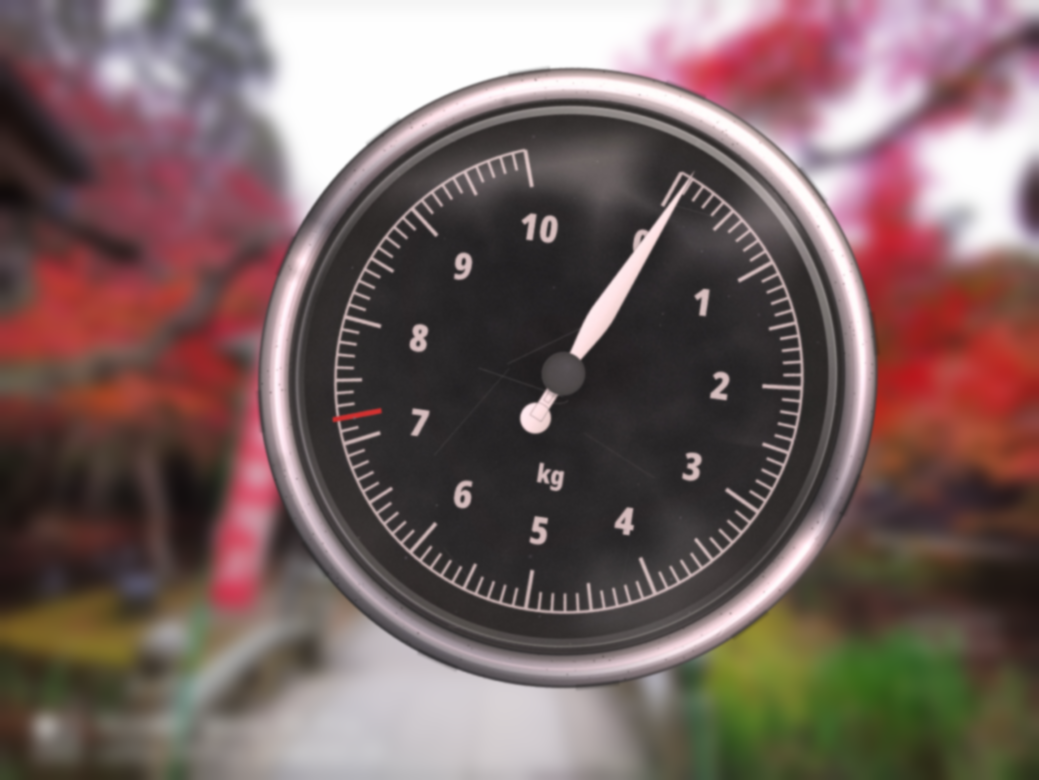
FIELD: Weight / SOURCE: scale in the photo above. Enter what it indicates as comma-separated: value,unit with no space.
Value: 0.1,kg
